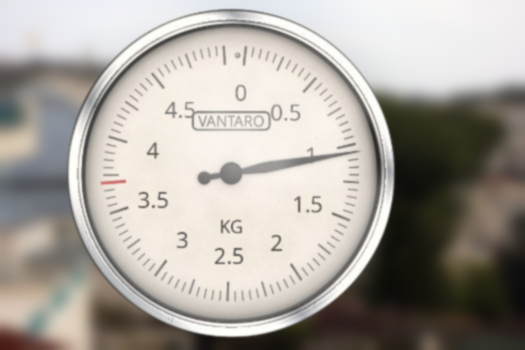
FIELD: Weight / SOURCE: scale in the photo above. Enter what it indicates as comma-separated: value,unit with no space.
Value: 1.05,kg
